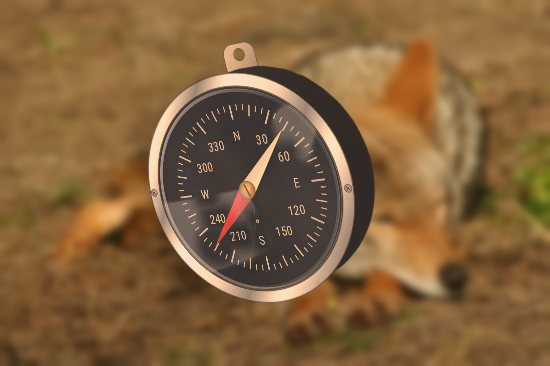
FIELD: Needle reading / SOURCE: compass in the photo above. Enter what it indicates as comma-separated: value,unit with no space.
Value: 225,°
